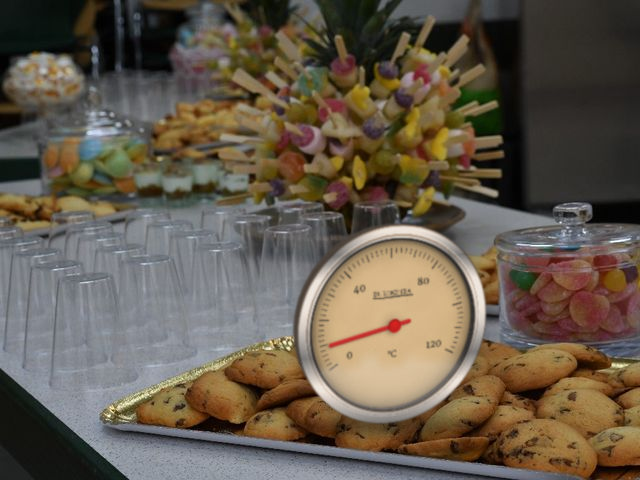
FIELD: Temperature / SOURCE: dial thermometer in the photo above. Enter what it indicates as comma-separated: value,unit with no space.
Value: 10,°C
